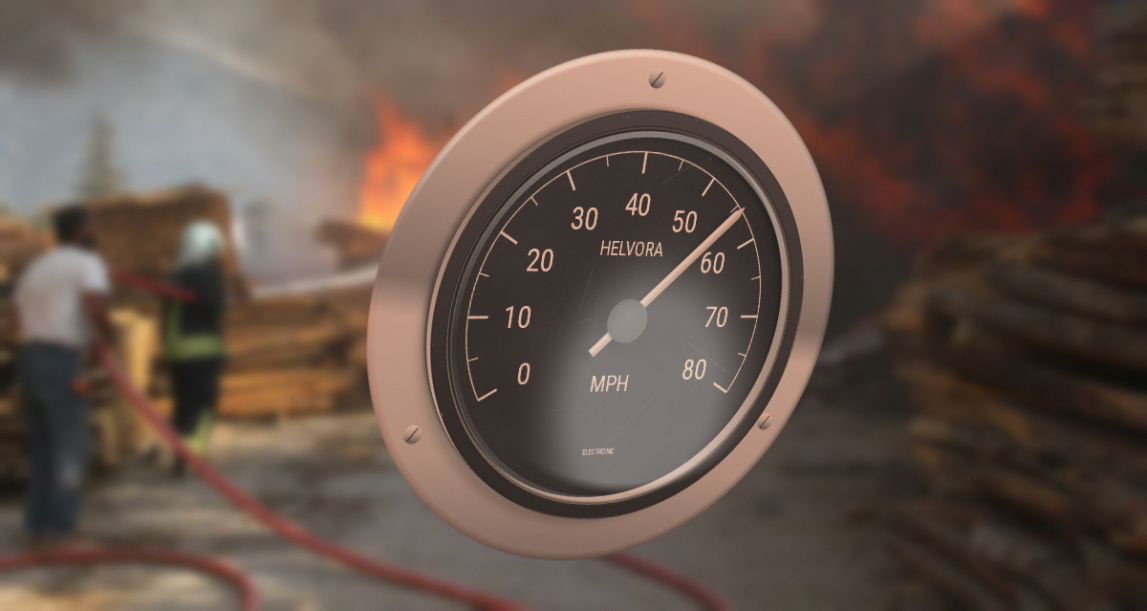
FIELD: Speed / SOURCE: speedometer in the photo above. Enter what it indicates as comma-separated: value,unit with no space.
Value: 55,mph
